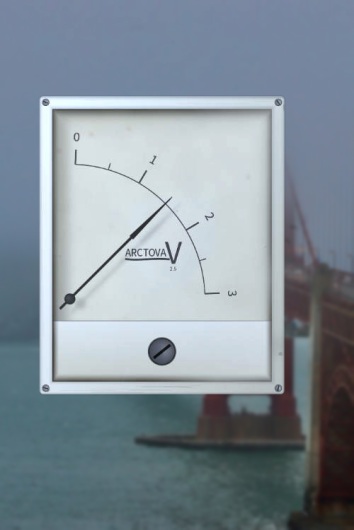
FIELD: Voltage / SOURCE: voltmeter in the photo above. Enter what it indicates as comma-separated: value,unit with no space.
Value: 1.5,V
